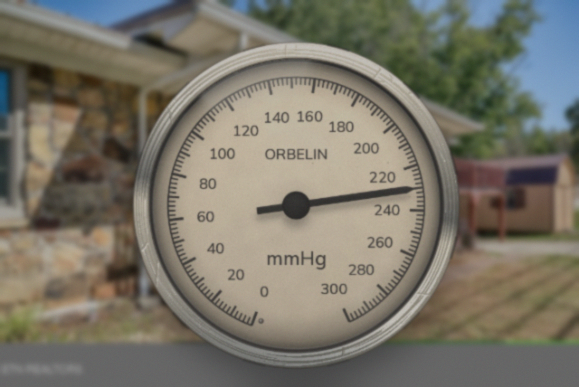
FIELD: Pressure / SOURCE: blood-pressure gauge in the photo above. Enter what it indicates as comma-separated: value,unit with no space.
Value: 230,mmHg
